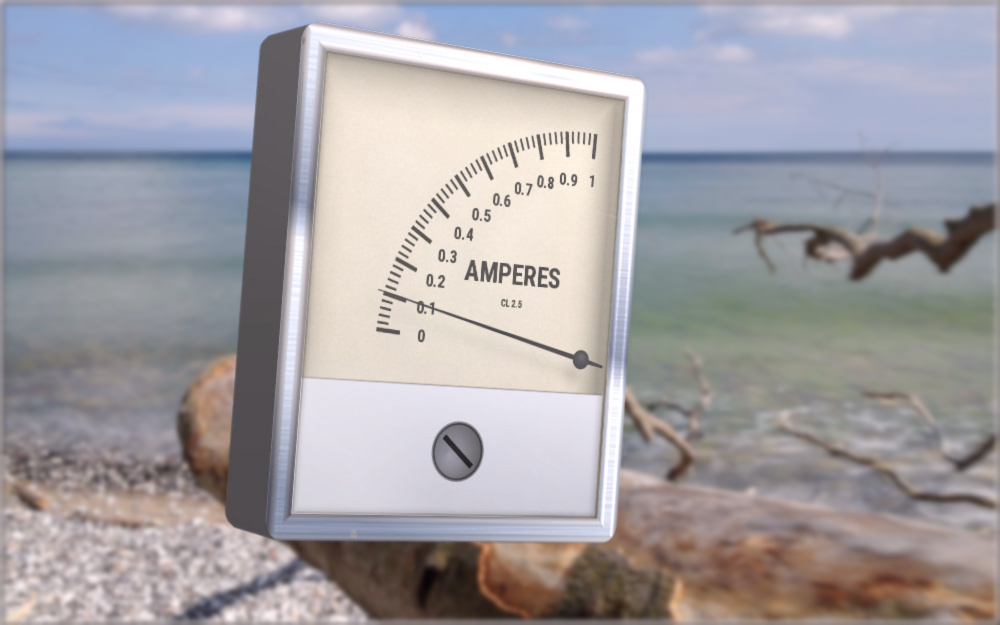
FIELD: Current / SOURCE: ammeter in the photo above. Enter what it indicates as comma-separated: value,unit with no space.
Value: 0.1,A
